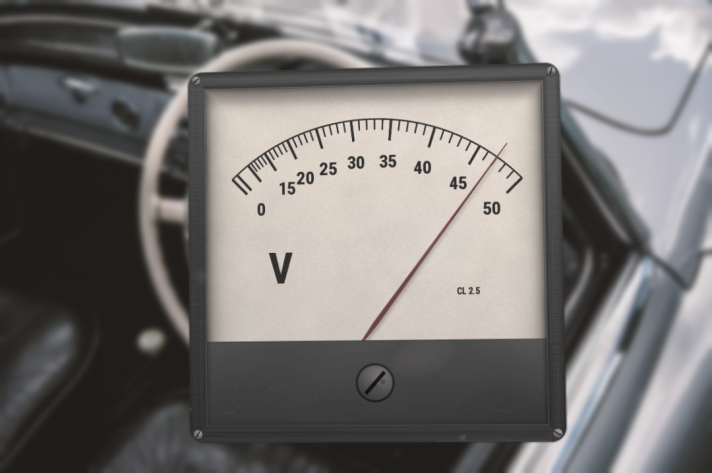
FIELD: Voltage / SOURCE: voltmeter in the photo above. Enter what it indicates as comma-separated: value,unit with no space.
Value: 47,V
